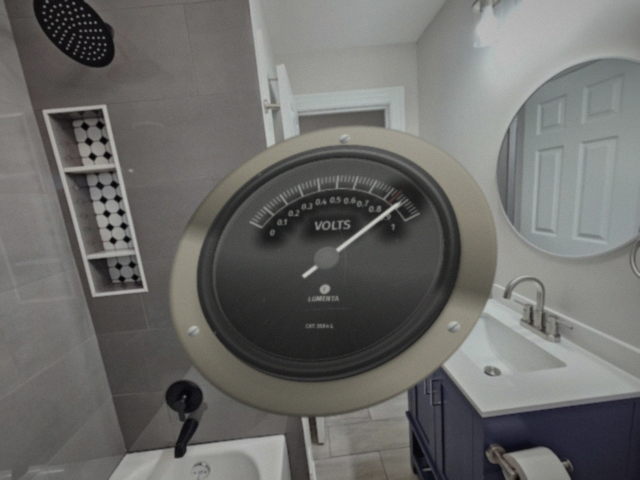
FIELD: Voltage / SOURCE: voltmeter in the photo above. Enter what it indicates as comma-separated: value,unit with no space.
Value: 0.9,V
